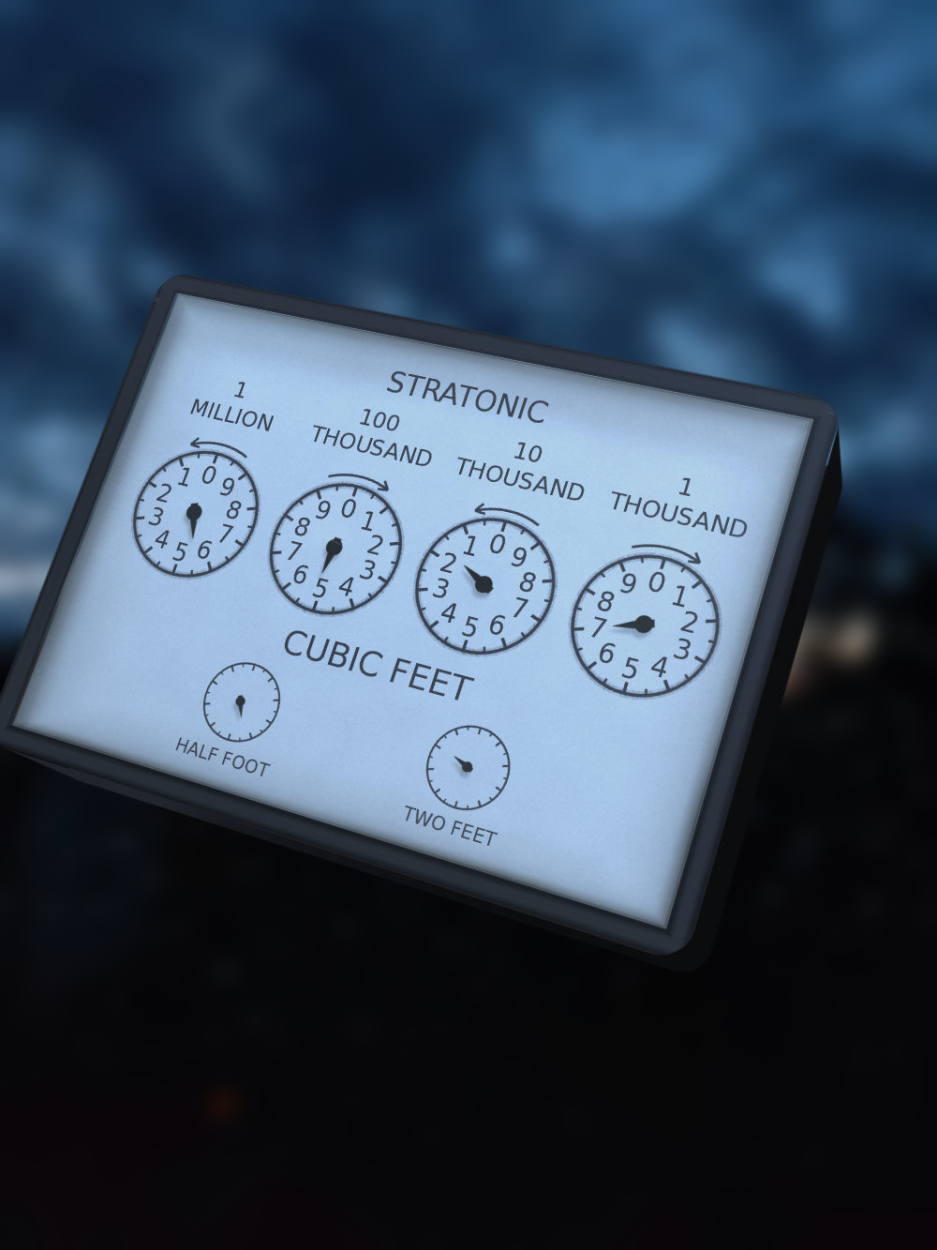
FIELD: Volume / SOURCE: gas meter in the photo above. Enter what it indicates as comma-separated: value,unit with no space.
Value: 551700,ft³
